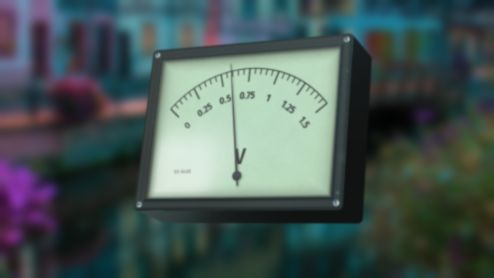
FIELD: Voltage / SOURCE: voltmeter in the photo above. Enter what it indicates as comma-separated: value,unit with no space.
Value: 0.6,V
